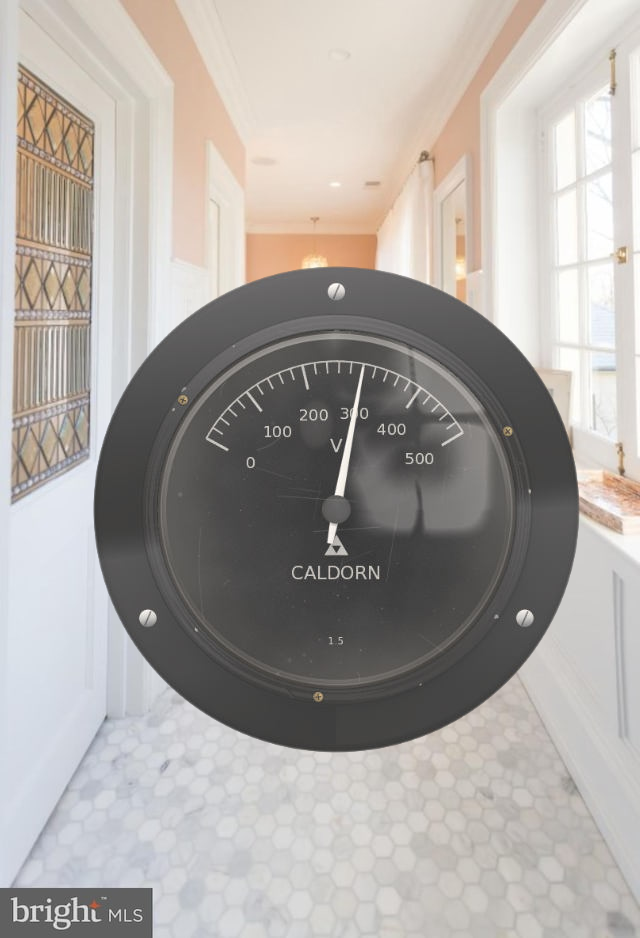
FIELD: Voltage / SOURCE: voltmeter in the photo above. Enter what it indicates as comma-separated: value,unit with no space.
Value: 300,V
